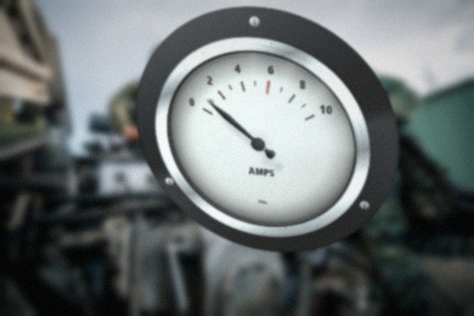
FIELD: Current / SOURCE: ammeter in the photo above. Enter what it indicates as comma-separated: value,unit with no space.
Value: 1,A
